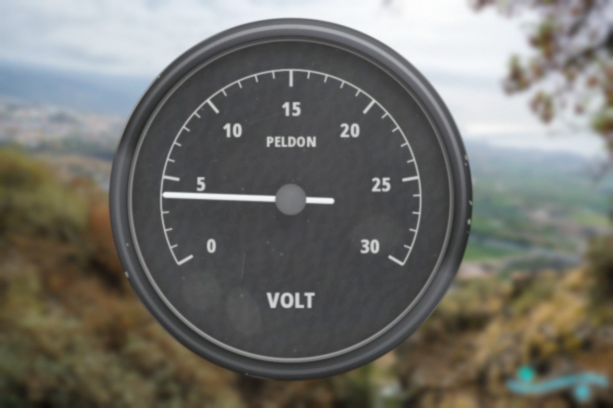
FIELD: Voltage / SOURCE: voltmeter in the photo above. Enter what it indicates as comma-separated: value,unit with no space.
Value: 4,V
